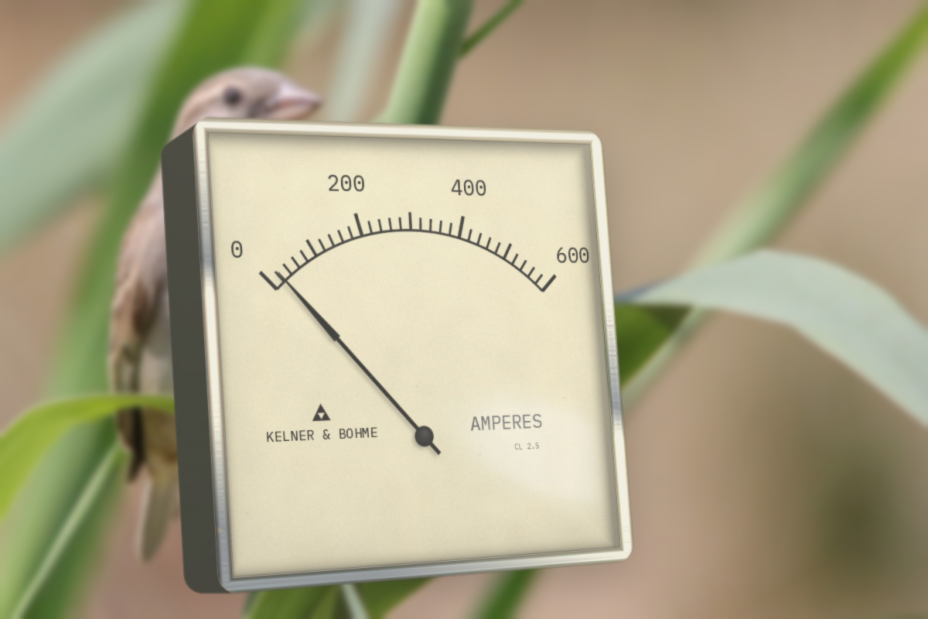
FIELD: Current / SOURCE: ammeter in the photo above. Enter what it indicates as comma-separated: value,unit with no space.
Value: 20,A
